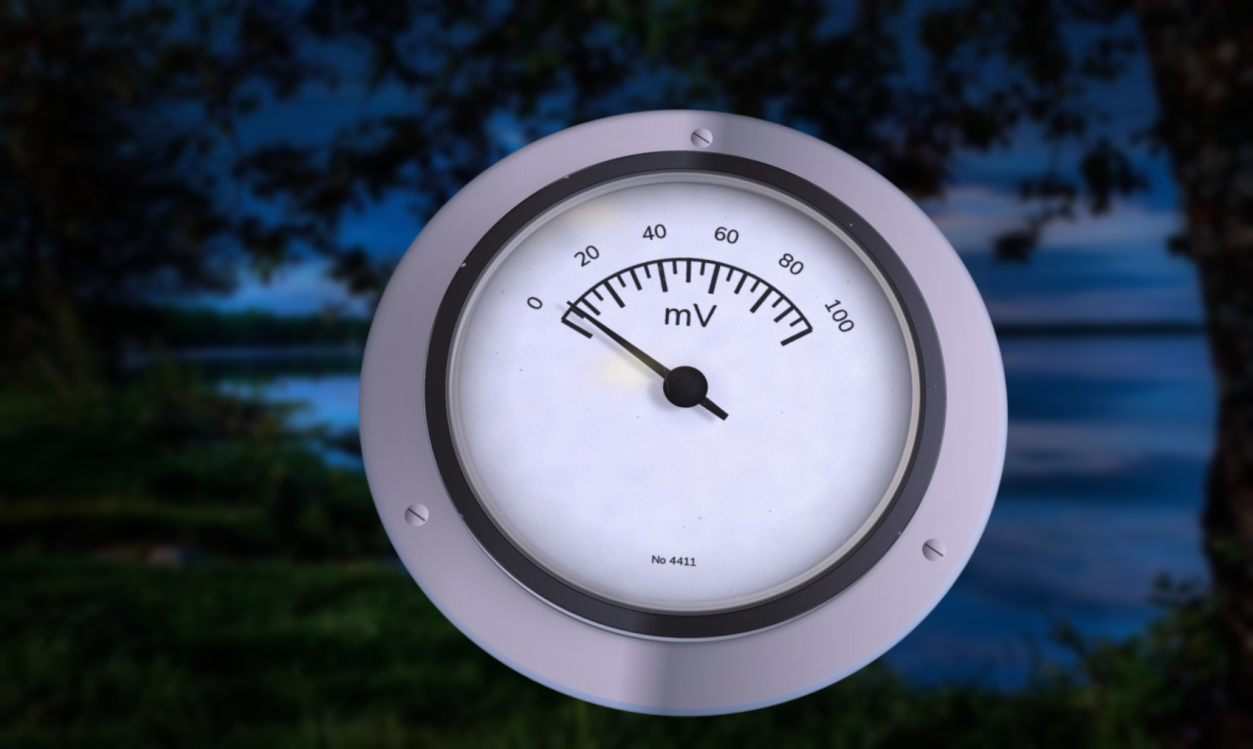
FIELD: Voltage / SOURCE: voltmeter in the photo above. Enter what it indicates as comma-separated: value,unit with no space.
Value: 5,mV
